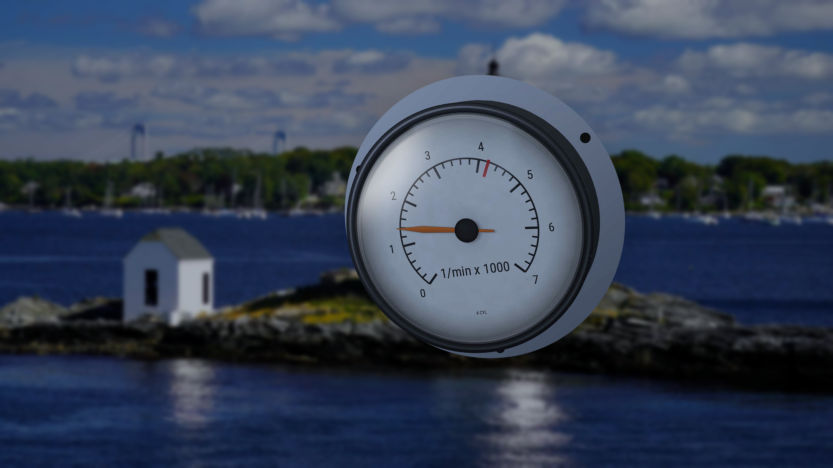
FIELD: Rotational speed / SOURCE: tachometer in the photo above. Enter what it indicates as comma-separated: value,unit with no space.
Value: 1400,rpm
